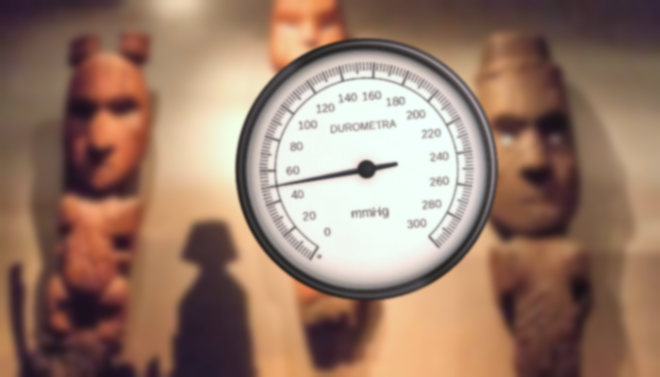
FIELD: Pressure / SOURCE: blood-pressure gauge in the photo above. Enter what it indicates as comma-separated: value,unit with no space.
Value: 50,mmHg
